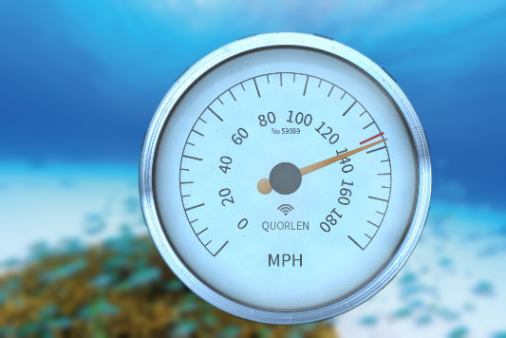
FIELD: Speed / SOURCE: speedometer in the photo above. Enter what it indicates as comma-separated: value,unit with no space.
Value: 137.5,mph
